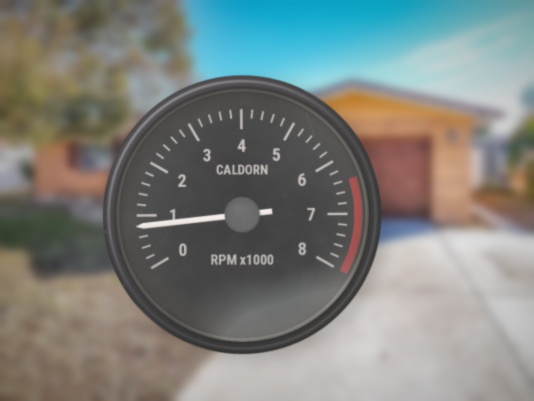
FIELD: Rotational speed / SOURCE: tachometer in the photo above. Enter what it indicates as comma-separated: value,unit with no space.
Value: 800,rpm
